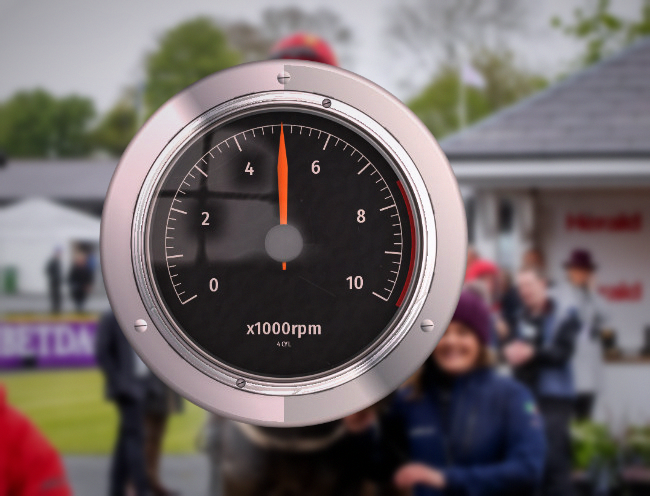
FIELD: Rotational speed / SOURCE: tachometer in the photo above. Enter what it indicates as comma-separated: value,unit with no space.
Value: 5000,rpm
